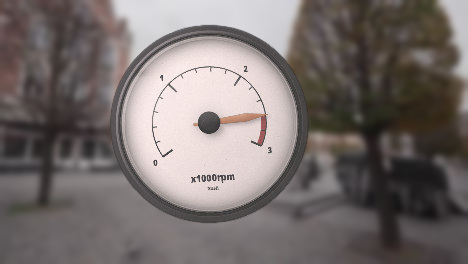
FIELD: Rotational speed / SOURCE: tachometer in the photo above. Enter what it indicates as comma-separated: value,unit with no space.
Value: 2600,rpm
